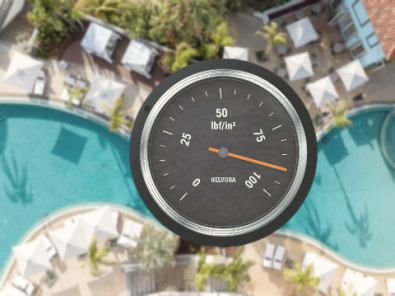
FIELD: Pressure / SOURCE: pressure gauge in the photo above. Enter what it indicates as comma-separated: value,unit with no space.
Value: 90,psi
